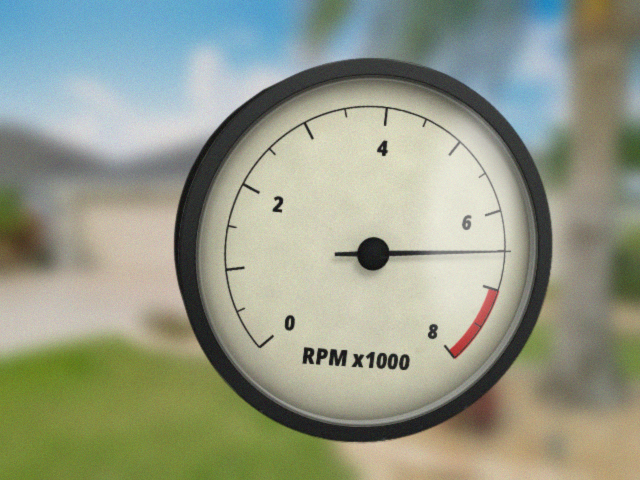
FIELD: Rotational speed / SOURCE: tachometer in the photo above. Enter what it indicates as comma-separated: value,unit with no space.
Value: 6500,rpm
